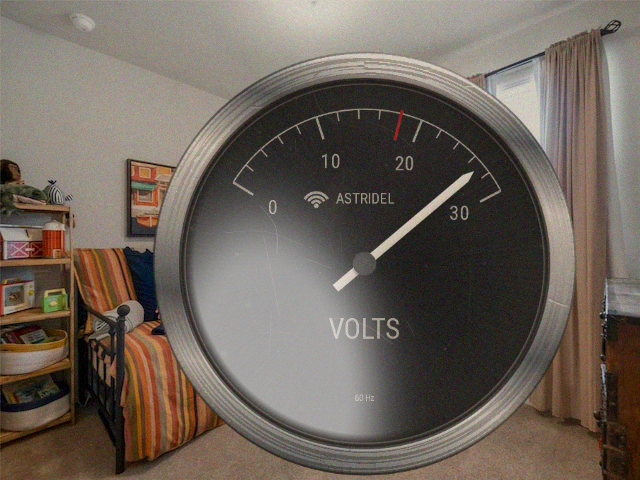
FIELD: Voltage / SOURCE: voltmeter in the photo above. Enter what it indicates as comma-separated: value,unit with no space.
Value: 27,V
